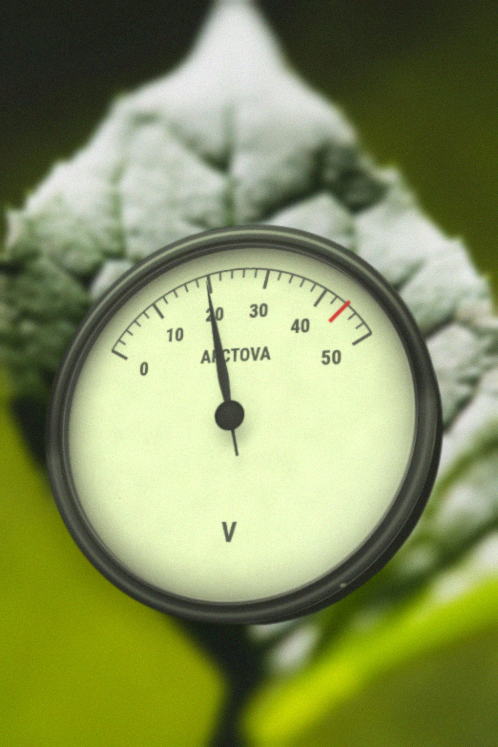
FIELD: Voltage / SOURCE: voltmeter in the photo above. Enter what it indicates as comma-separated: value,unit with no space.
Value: 20,V
